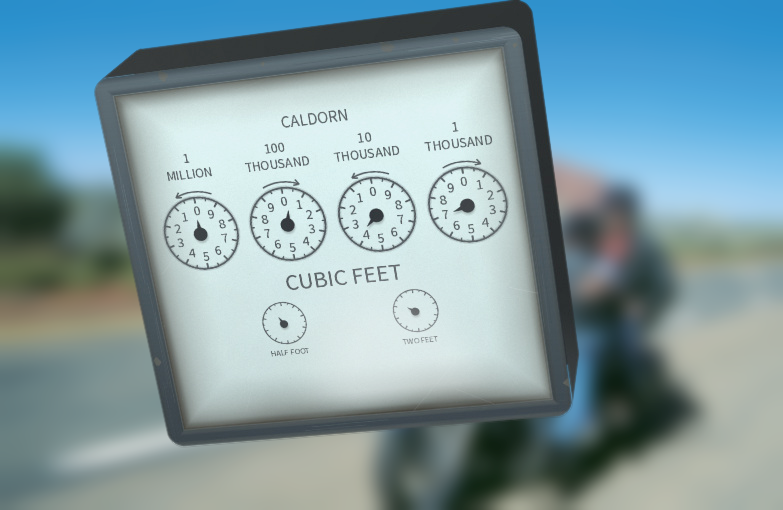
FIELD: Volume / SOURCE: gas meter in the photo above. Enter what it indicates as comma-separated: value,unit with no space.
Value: 3700,ft³
